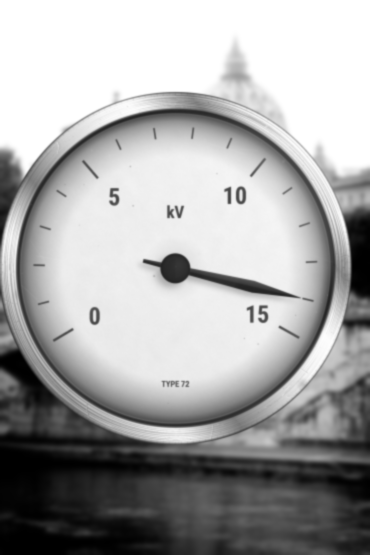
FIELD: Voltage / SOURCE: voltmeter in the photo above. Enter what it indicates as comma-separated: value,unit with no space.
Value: 14,kV
